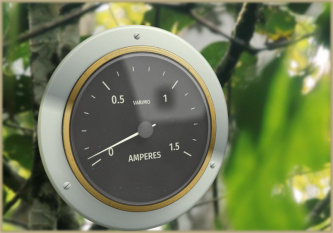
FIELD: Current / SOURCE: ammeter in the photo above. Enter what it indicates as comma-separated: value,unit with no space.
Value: 0.05,A
